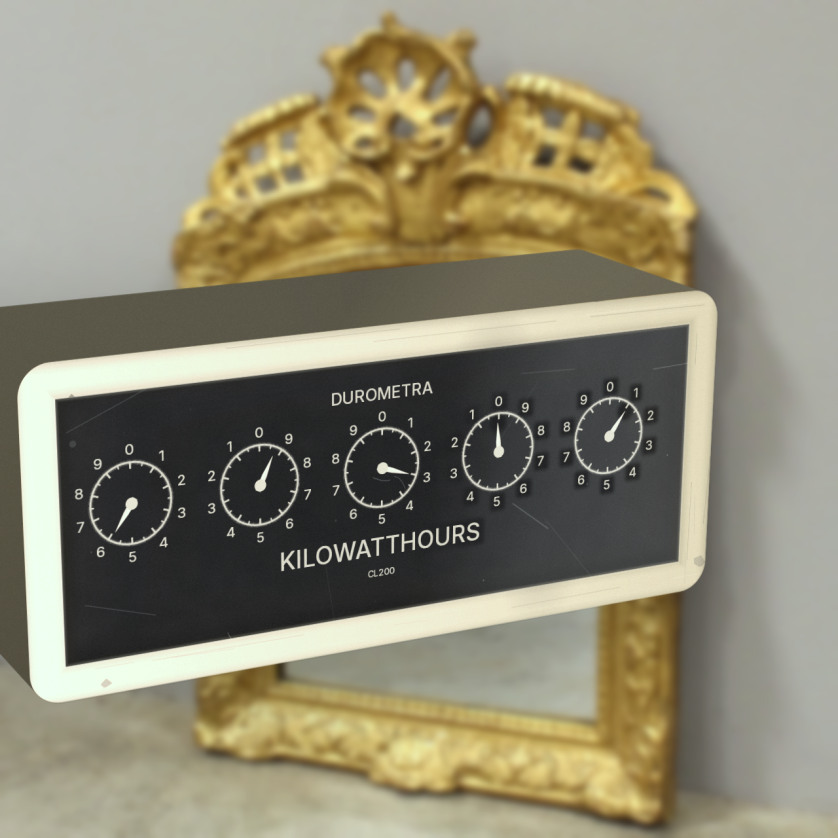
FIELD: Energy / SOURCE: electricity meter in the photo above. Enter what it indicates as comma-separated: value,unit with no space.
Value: 59301,kWh
